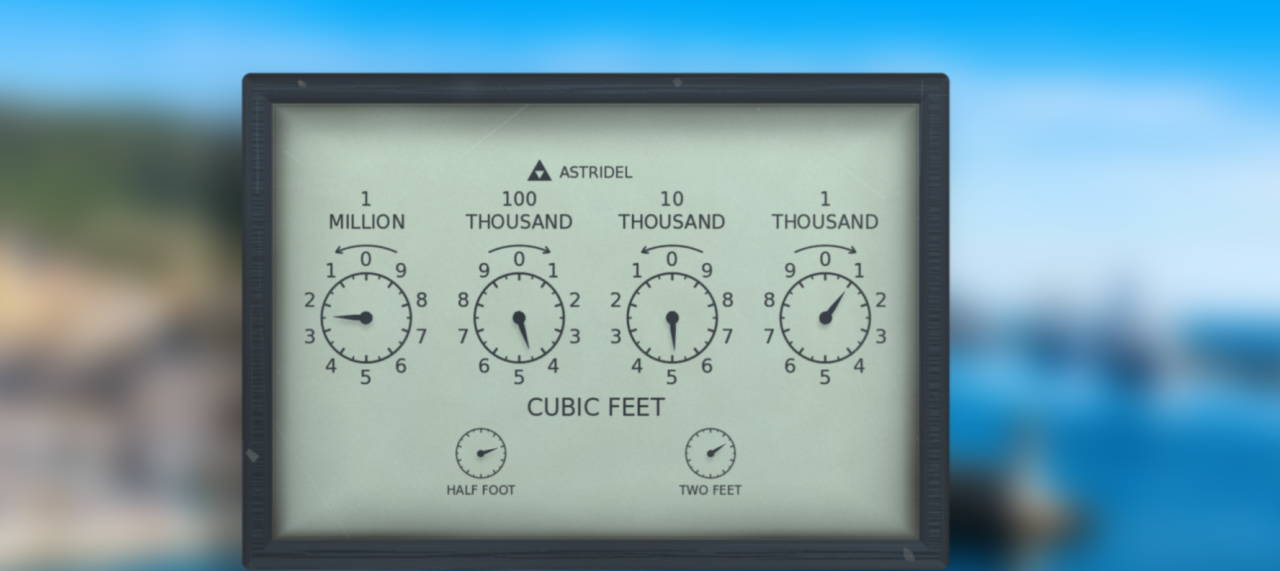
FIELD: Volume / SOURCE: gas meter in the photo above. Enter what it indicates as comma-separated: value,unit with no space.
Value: 245100,ft³
